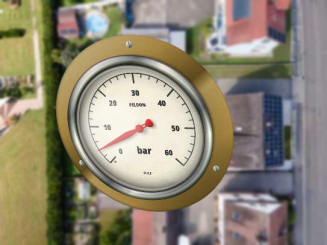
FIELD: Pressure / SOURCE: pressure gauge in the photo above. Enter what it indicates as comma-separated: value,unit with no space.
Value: 4,bar
